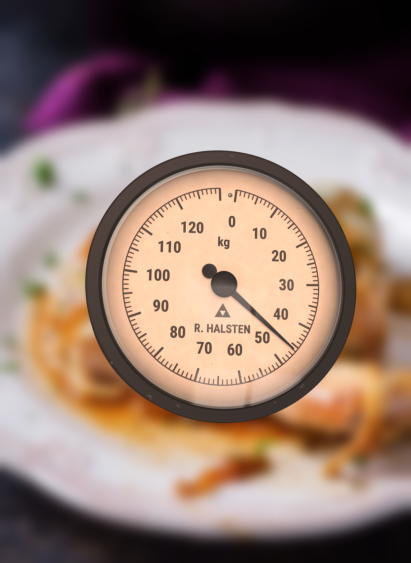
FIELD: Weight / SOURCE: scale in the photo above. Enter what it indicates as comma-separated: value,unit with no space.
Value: 46,kg
